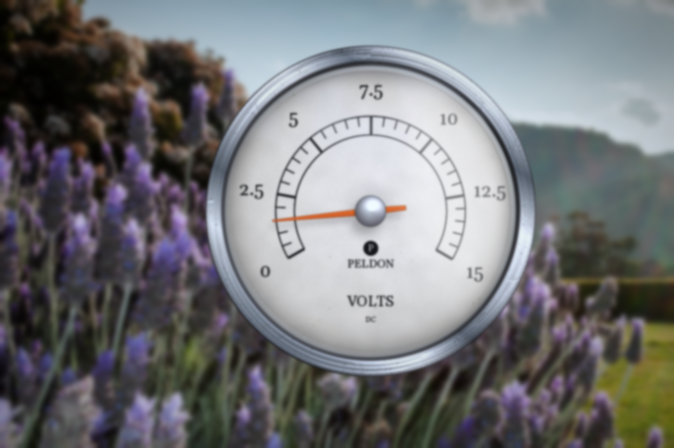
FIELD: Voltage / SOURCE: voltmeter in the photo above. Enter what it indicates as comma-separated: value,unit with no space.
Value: 1.5,V
